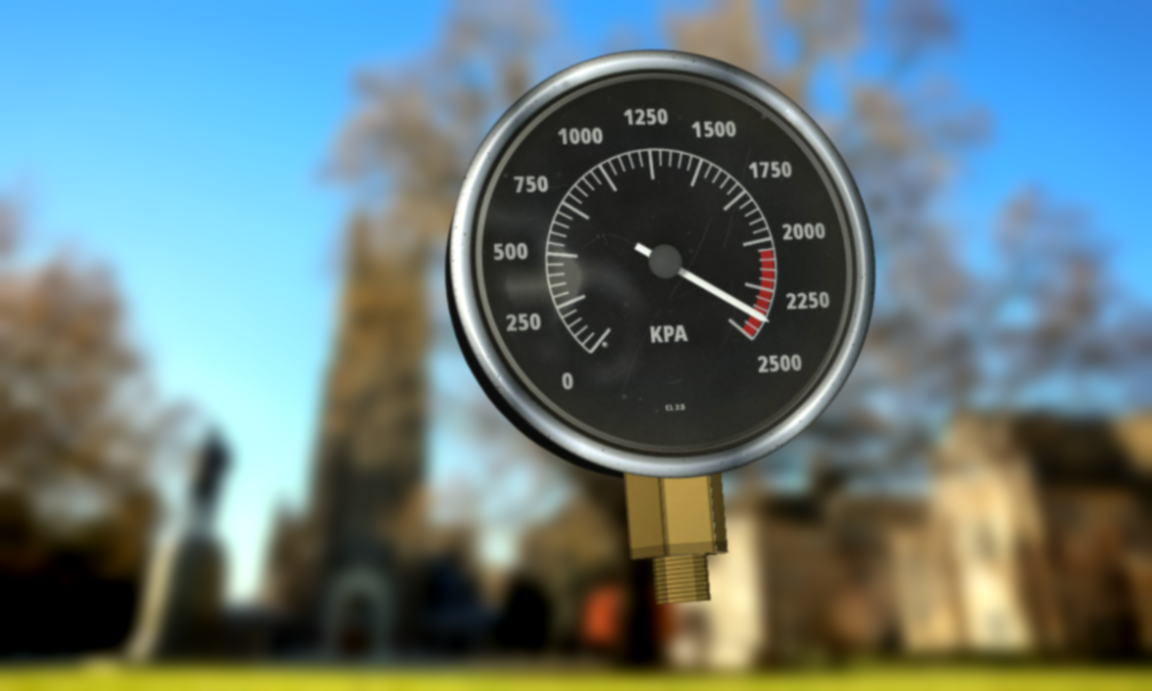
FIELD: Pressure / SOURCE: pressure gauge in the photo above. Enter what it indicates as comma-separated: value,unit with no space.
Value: 2400,kPa
